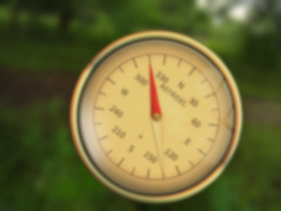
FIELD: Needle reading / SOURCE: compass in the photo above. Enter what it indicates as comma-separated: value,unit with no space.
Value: 315,°
